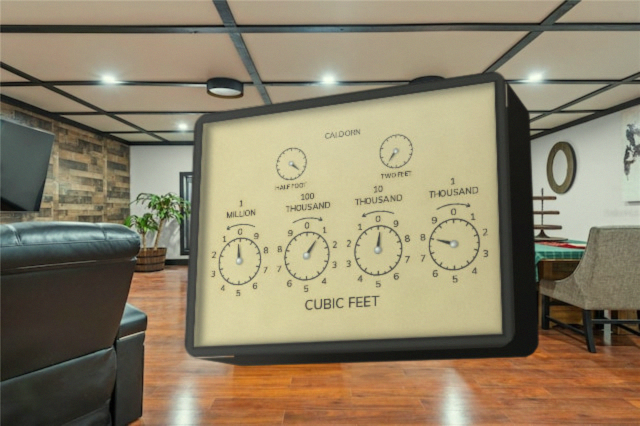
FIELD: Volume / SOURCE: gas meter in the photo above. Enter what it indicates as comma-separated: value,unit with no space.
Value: 9800,ft³
